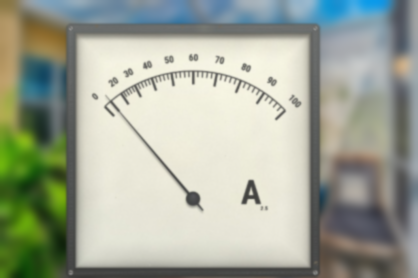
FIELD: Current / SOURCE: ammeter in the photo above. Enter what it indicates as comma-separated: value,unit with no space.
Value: 10,A
